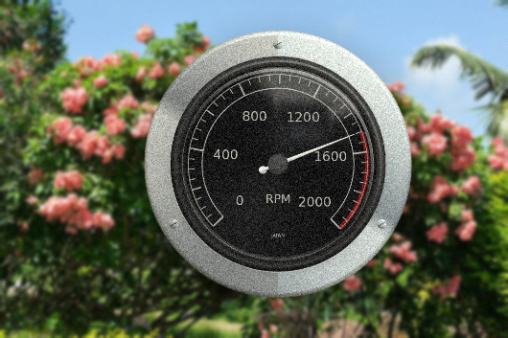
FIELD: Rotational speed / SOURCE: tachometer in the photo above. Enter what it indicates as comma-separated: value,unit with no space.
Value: 1500,rpm
